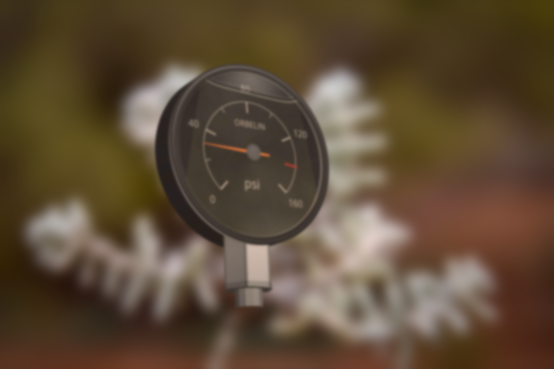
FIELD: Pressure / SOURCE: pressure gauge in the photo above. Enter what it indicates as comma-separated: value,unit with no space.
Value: 30,psi
